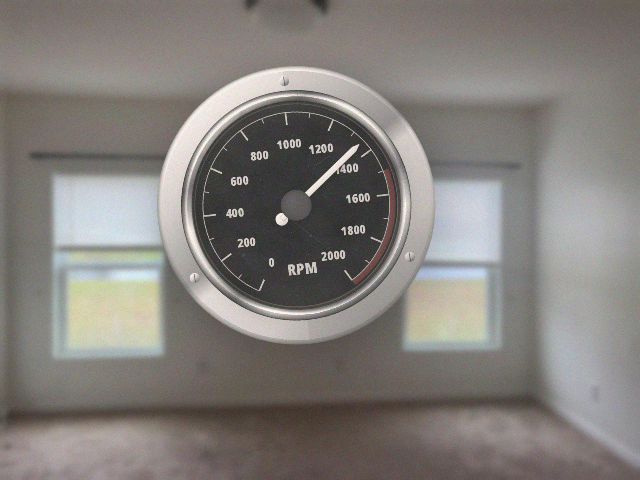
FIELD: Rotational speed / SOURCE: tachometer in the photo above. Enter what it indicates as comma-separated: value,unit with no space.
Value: 1350,rpm
